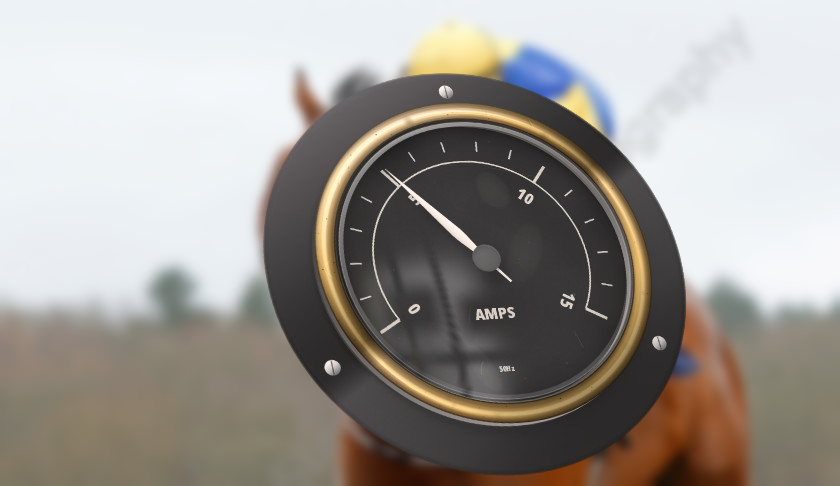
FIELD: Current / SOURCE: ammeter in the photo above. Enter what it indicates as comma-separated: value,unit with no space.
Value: 5,A
